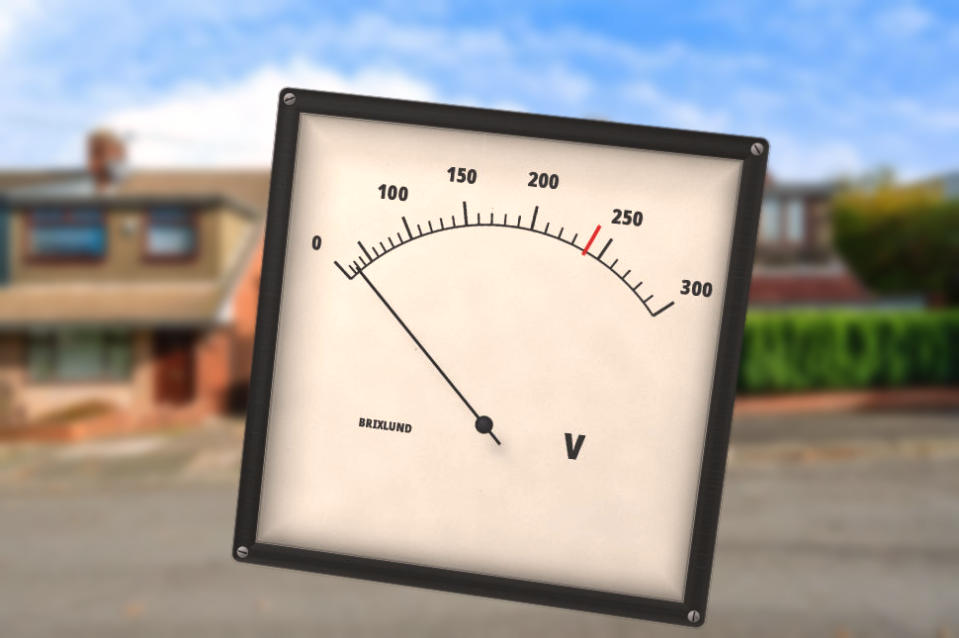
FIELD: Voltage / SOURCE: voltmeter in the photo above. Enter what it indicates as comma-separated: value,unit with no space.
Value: 30,V
